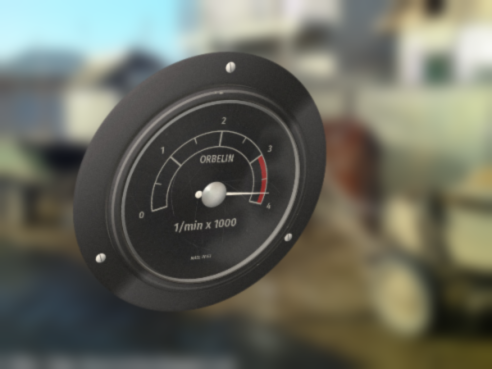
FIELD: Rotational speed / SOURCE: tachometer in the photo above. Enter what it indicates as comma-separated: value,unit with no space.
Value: 3750,rpm
